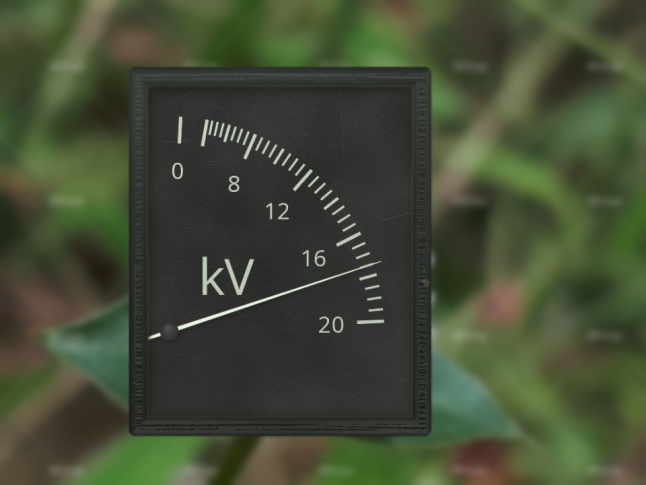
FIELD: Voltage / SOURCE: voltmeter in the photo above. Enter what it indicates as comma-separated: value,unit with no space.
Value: 17.5,kV
